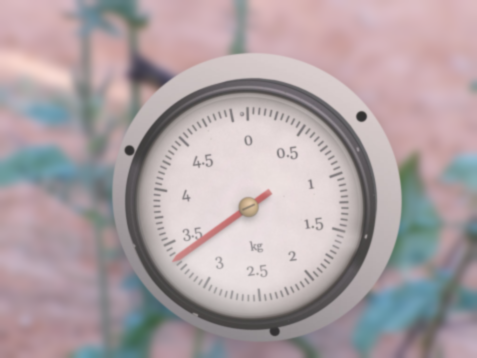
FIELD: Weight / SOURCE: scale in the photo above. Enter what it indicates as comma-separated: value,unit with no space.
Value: 3.35,kg
